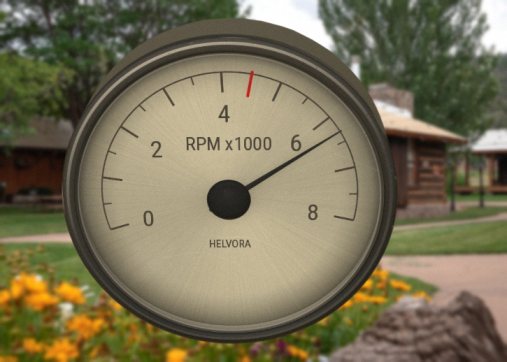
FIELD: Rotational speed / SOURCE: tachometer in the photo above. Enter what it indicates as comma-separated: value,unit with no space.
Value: 6250,rpm
